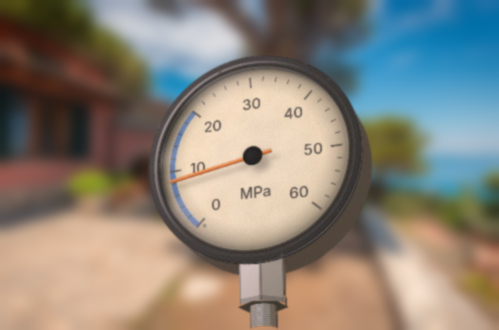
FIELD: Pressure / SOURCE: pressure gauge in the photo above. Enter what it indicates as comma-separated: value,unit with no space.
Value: 8,MPa
